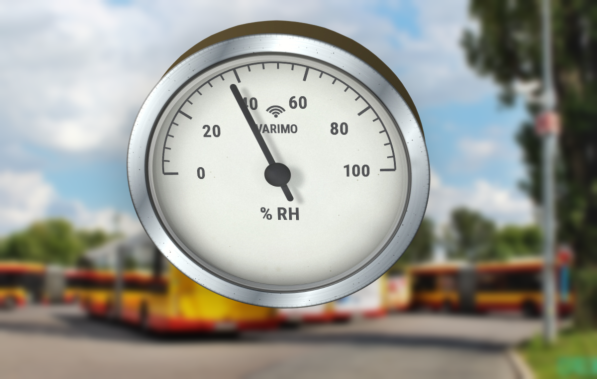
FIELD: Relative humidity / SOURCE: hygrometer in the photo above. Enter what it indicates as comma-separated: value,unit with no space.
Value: 38,%
